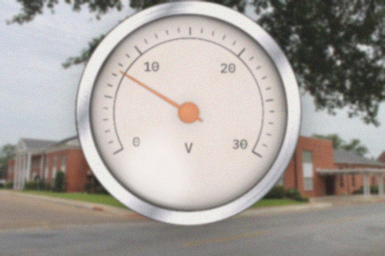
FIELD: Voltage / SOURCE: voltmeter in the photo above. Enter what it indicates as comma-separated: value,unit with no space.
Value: 7.5,V
